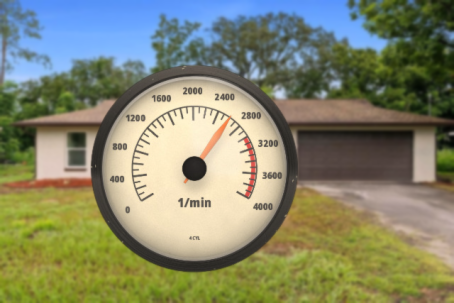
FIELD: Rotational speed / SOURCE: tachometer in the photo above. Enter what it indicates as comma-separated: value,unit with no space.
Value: 2600,rpm
